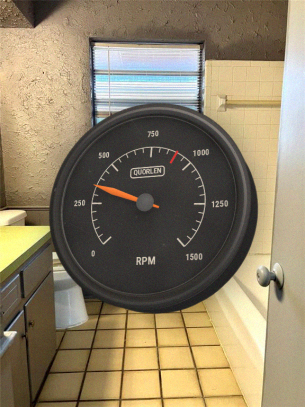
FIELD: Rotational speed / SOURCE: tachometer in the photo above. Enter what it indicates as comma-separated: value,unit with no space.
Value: 350,rpm
